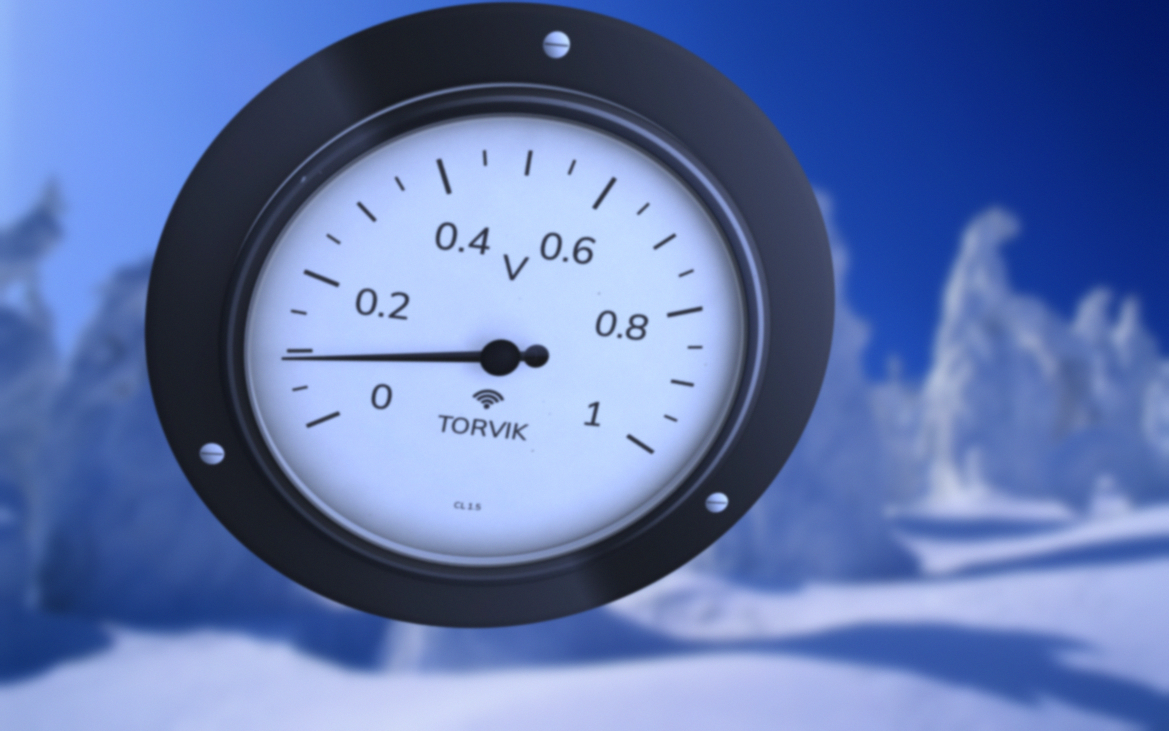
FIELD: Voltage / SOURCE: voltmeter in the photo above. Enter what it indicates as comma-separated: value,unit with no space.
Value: 0.1,V
